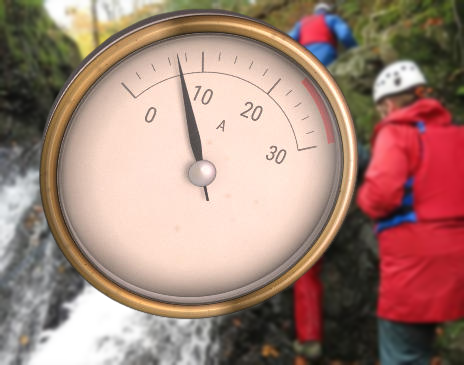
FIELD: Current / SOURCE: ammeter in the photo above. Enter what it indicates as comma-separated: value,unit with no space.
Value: 7,A
